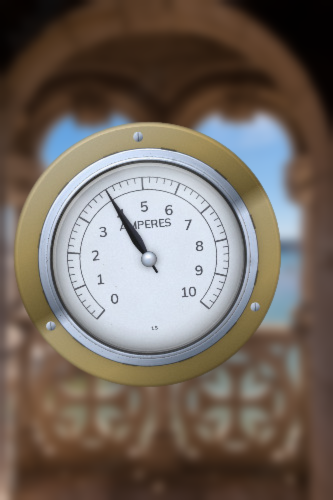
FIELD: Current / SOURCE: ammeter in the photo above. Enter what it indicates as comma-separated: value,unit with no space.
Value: 4,A
